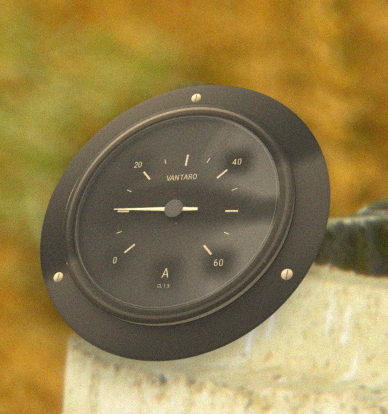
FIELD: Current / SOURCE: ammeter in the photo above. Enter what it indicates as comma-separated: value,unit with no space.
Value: 10,A
